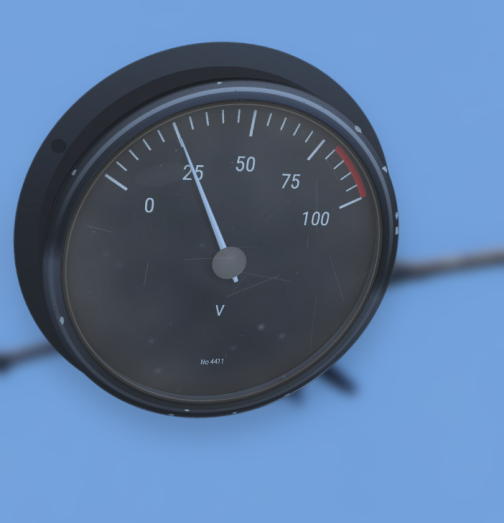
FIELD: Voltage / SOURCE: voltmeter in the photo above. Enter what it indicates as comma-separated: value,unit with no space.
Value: 25,V
